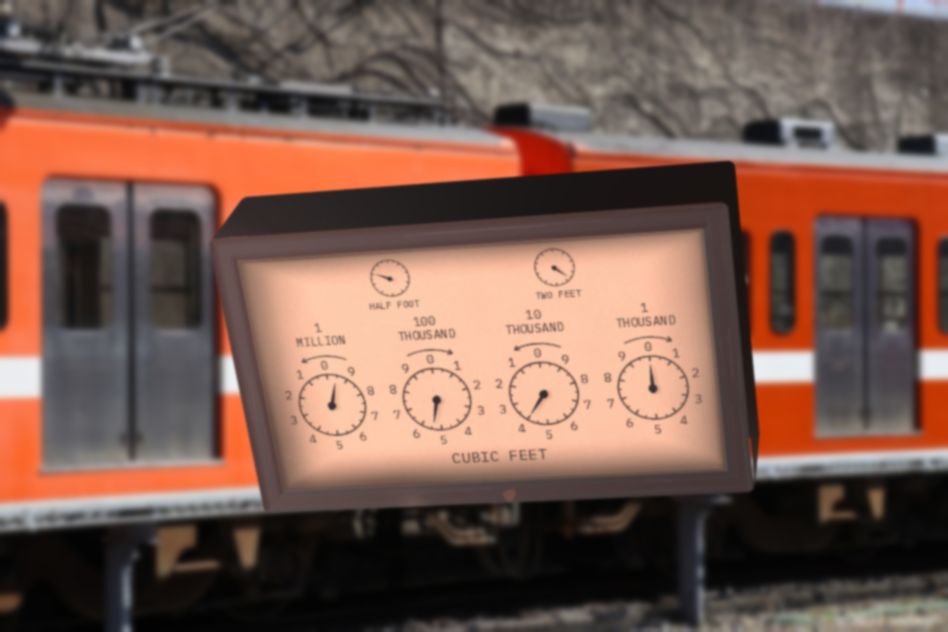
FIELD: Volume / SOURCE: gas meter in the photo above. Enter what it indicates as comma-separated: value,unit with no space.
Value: 954000,ft³
